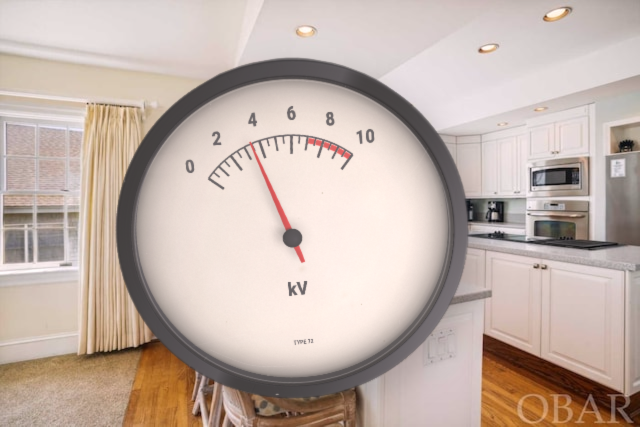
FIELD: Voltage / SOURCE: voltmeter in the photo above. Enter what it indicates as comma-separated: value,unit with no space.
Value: 3.5,kV
